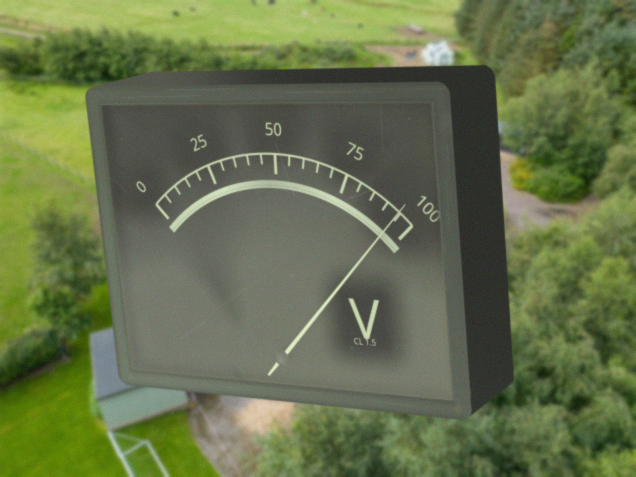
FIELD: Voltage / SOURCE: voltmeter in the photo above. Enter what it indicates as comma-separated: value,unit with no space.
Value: 95,V
